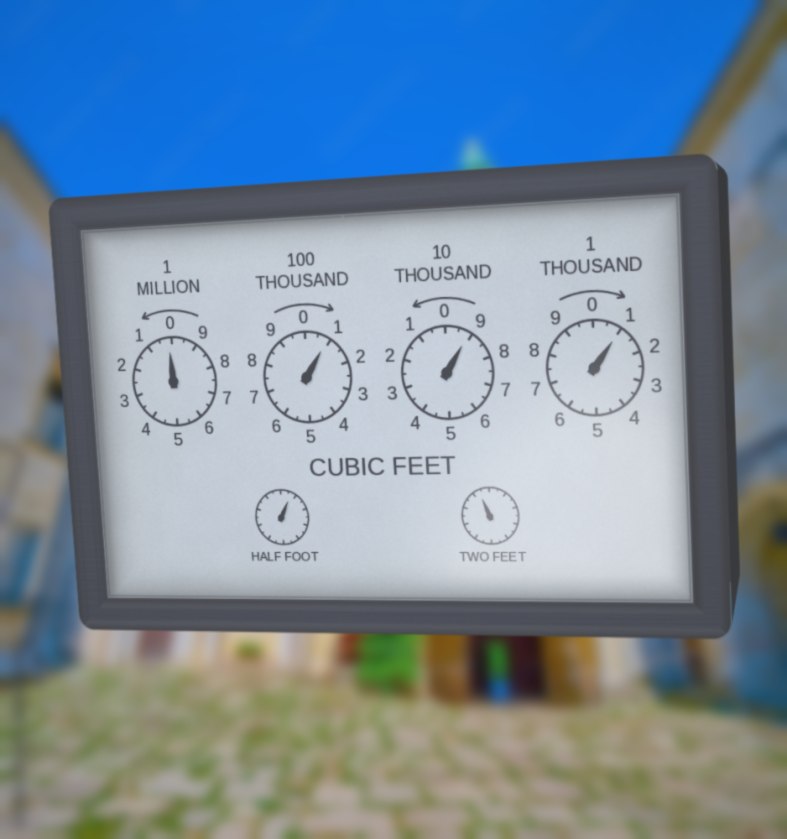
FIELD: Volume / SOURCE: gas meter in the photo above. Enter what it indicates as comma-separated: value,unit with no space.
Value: 9100,ft³
